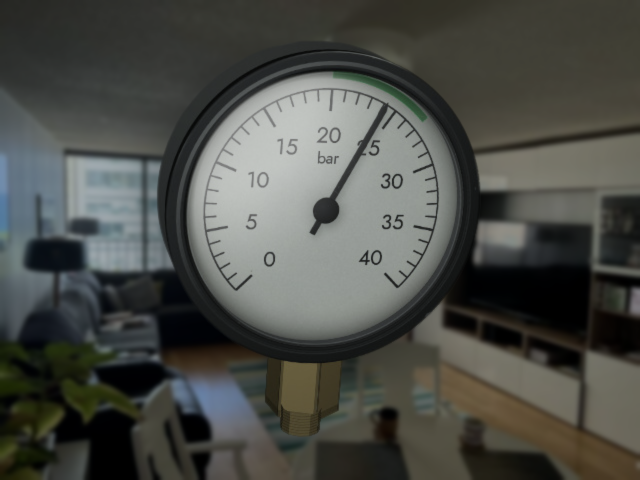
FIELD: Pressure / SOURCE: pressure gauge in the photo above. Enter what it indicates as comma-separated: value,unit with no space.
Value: 24,bar
